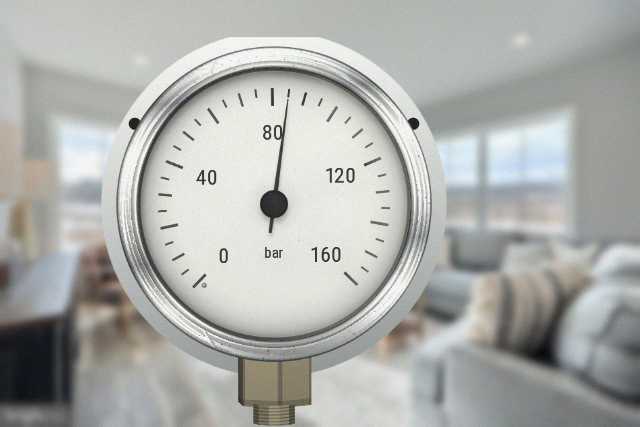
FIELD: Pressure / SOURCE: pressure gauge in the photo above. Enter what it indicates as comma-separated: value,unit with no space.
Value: 85,bar
